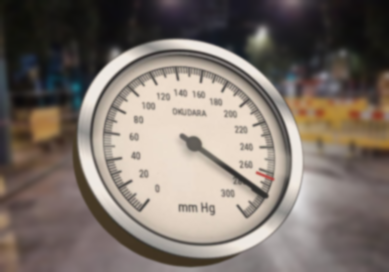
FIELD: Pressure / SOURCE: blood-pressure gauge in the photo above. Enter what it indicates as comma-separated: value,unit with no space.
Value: 280,mmHg
